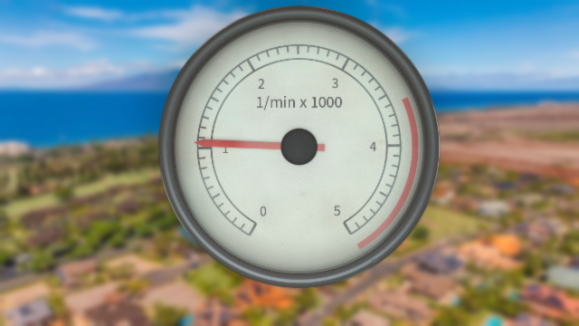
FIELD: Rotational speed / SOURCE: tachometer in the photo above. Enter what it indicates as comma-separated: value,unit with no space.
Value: 1050,rpm
